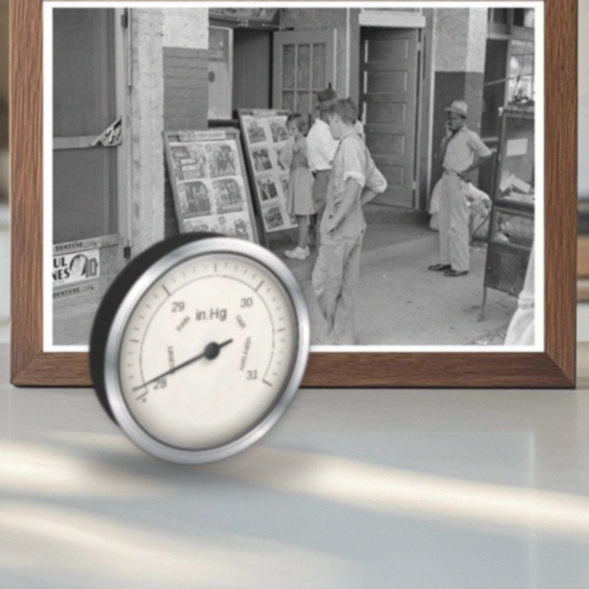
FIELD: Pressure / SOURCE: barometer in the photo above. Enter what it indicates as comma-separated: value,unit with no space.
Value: 28.1,inHg
